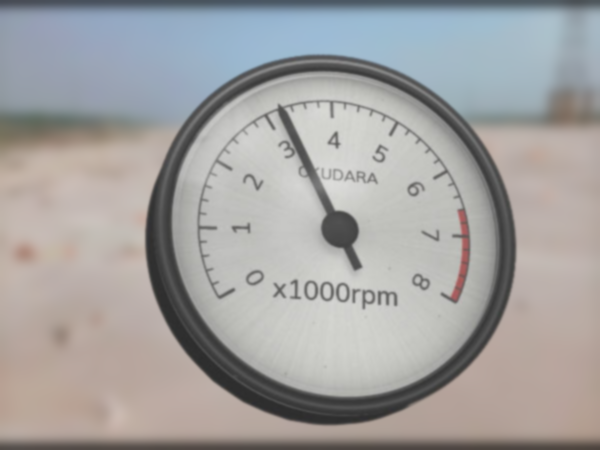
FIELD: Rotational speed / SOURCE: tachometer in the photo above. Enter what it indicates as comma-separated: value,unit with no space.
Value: 3200,rpm
